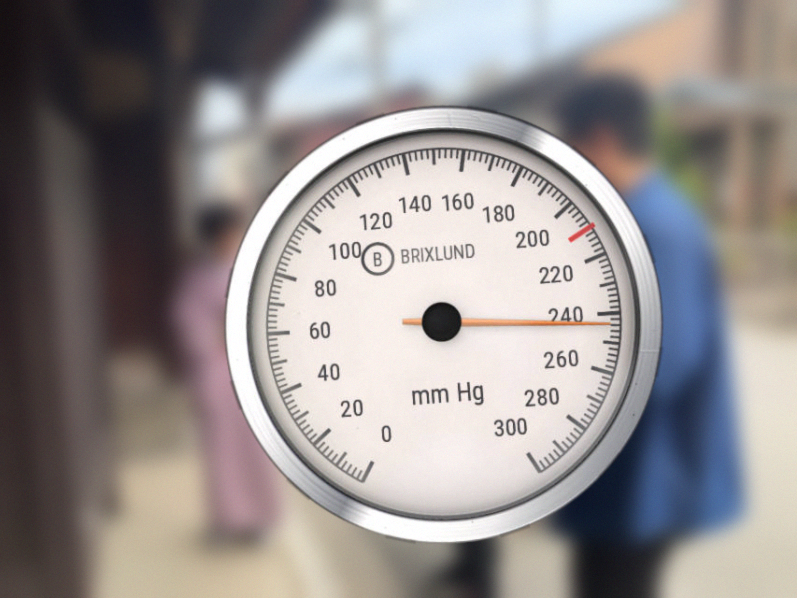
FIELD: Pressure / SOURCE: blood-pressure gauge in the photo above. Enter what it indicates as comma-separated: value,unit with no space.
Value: 244,mmHg
